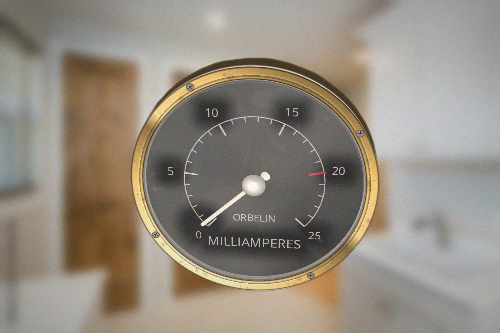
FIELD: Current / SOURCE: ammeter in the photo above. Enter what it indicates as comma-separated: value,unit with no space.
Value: 0.5,mA
